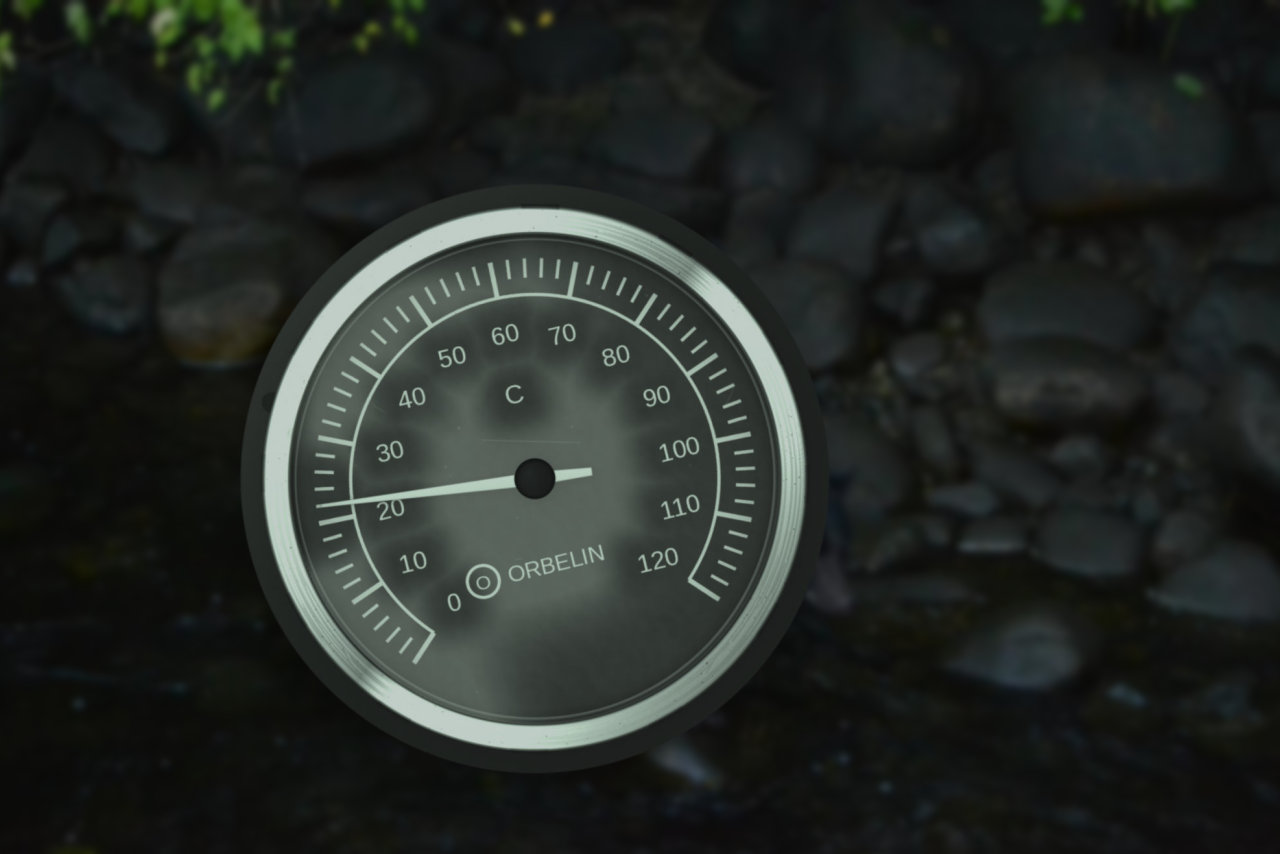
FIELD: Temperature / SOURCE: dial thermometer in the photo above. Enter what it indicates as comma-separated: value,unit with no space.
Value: 22,°C
